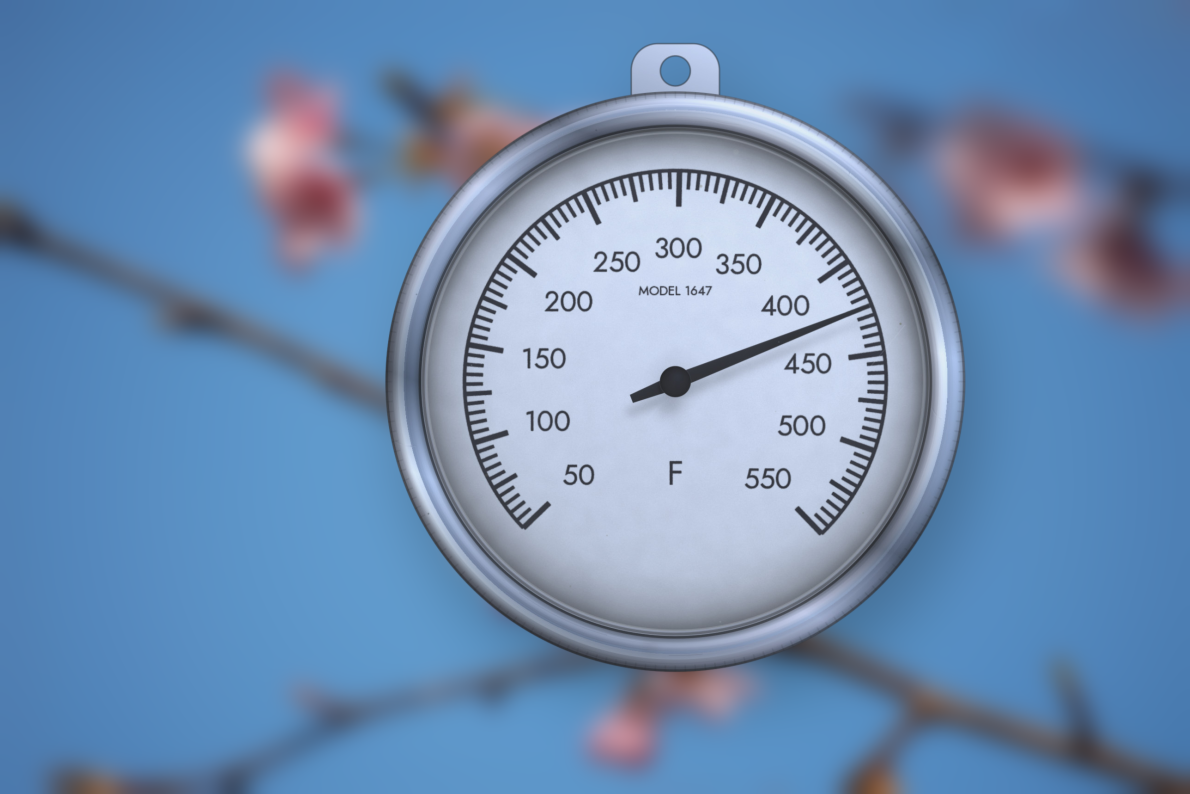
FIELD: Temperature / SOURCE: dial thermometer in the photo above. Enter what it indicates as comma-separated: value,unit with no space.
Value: 425,°F
